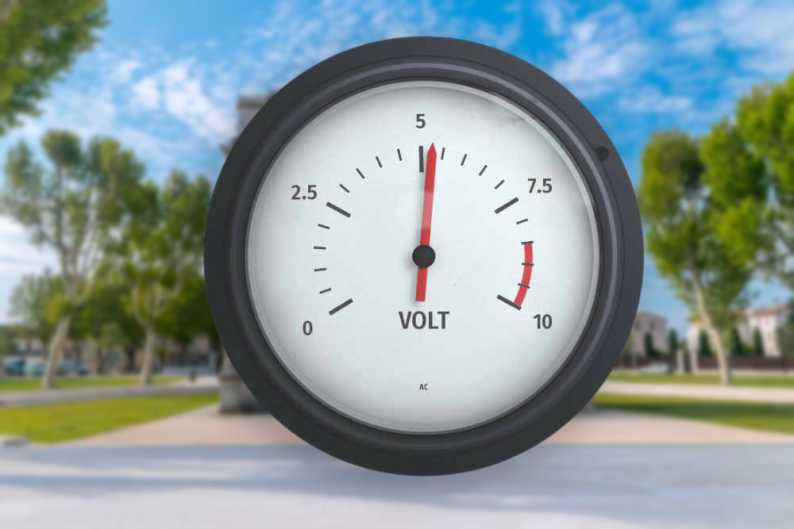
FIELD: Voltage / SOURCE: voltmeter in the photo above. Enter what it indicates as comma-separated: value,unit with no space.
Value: 5.25,V
